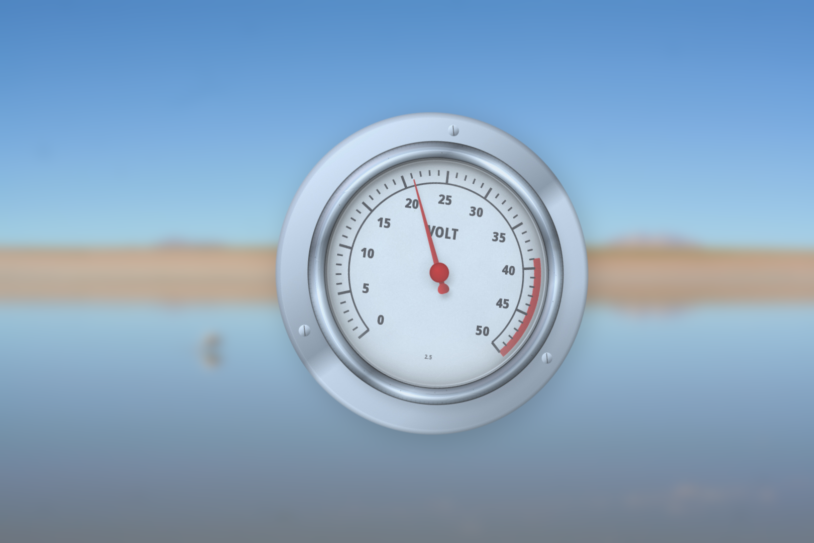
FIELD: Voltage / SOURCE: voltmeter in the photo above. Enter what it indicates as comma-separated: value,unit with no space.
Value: 21,V
